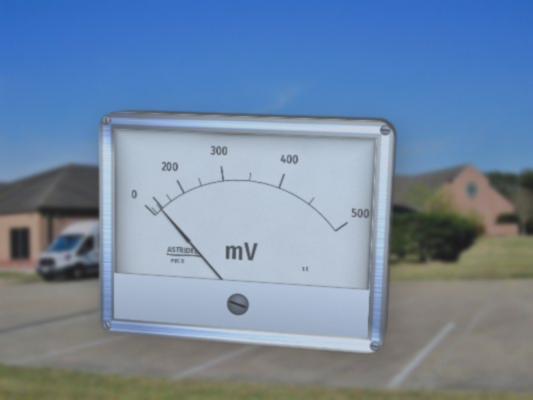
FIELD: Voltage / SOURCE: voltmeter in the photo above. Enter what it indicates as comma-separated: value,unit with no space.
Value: 100,mV
